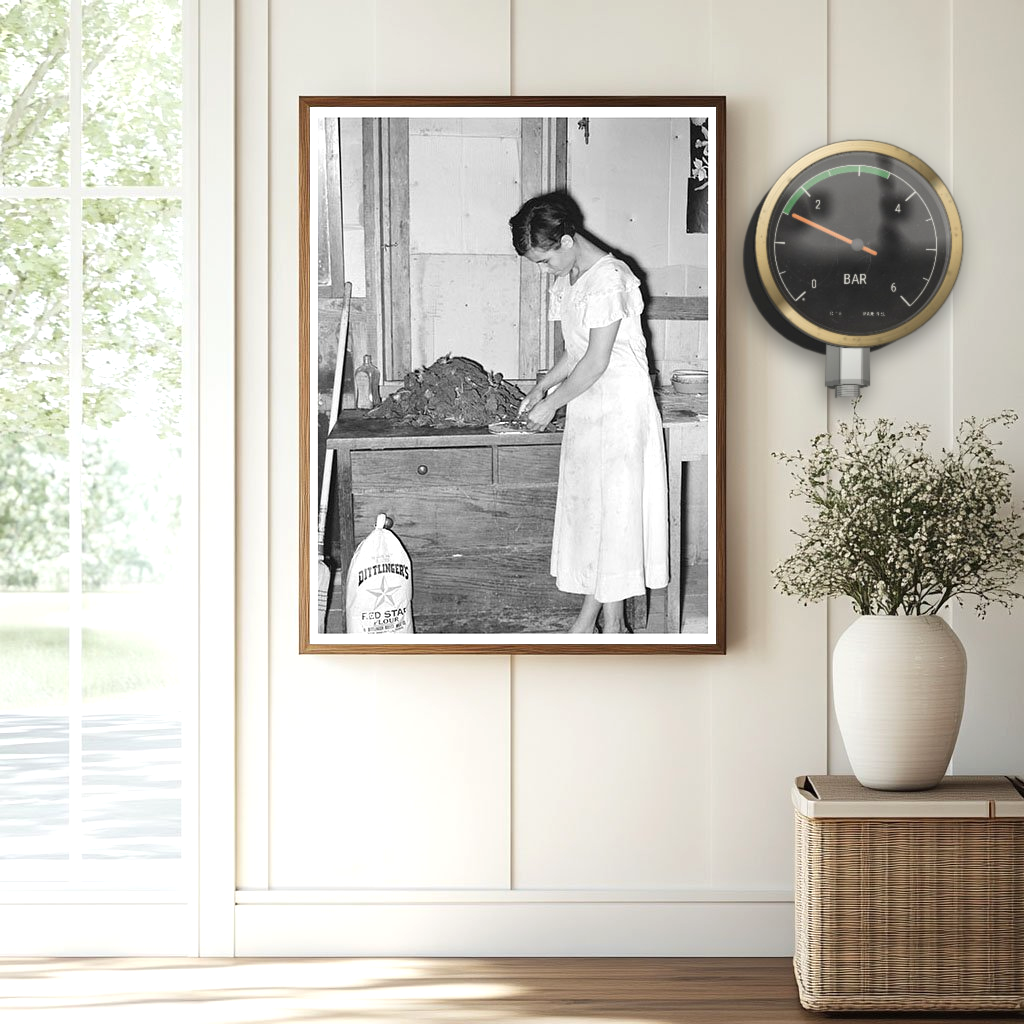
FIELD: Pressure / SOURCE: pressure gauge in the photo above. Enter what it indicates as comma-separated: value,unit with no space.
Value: 1.5,bar
